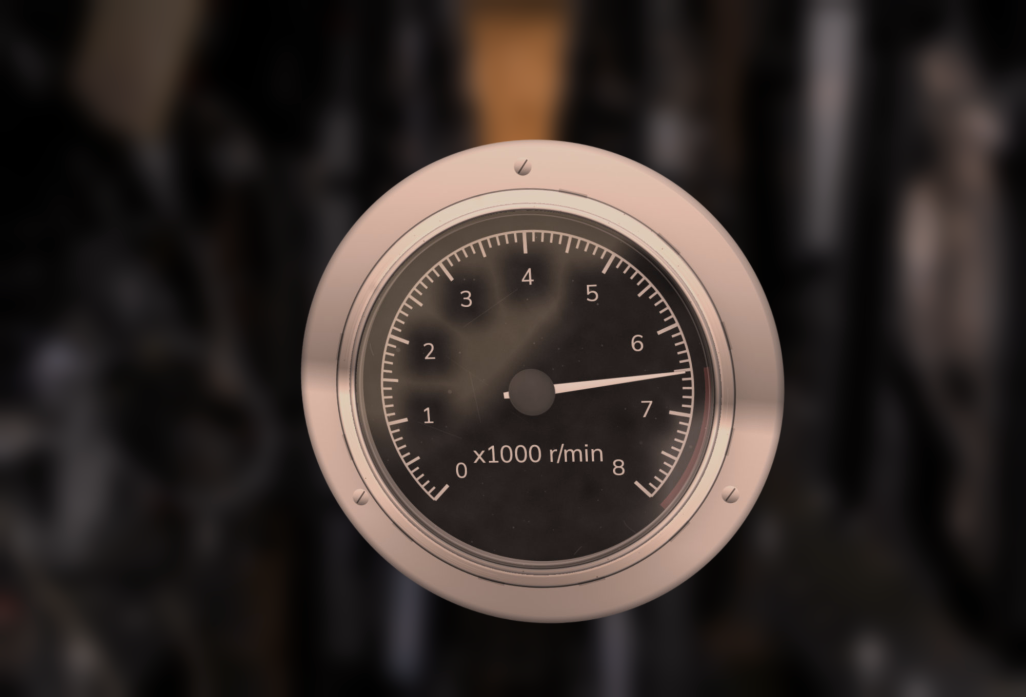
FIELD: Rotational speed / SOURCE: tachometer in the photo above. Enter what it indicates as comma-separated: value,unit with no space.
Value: 6500,rpm
